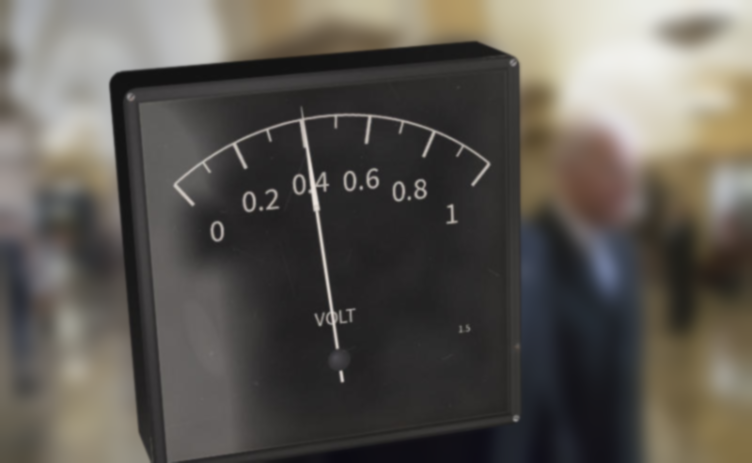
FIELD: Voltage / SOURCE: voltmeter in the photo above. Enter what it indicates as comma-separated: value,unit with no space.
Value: 0.4,V
